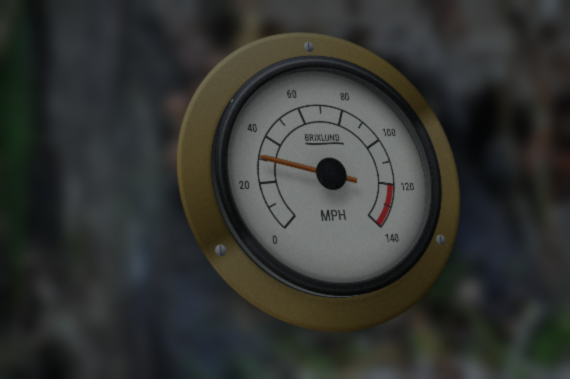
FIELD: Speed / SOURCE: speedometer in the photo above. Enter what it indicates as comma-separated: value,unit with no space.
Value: 30,mph
